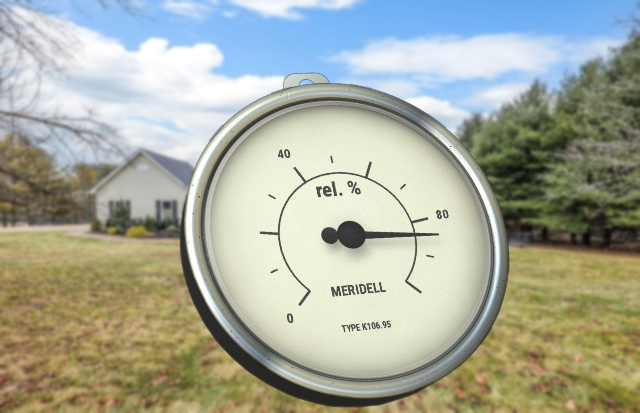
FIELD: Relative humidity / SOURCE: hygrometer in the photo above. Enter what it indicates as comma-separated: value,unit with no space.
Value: 85,%
